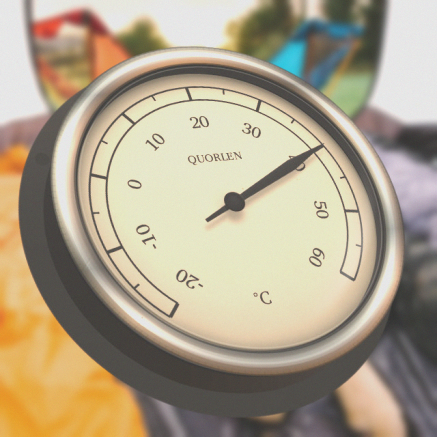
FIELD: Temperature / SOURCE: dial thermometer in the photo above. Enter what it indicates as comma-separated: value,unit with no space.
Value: 40,°C
